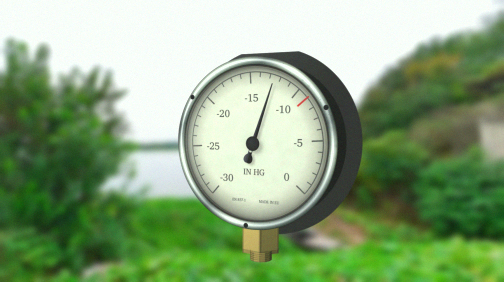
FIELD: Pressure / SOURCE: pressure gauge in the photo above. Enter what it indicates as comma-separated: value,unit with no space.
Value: -12.5,inHg
